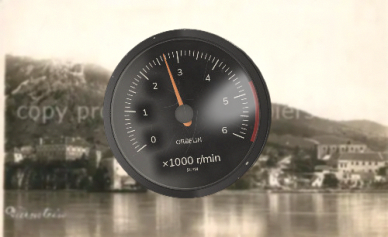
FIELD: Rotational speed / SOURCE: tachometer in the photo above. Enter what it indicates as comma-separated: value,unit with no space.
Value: 2700,rpm
